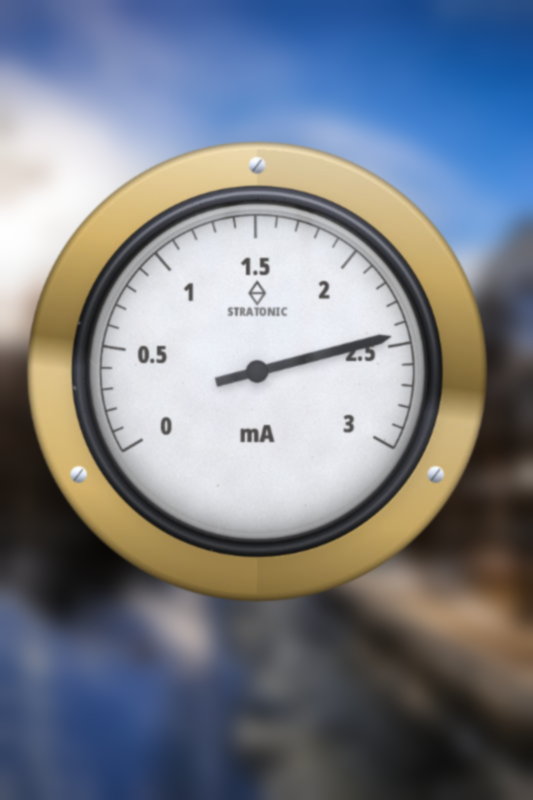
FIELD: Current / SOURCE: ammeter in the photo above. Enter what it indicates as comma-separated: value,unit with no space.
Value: 2.45,mA
